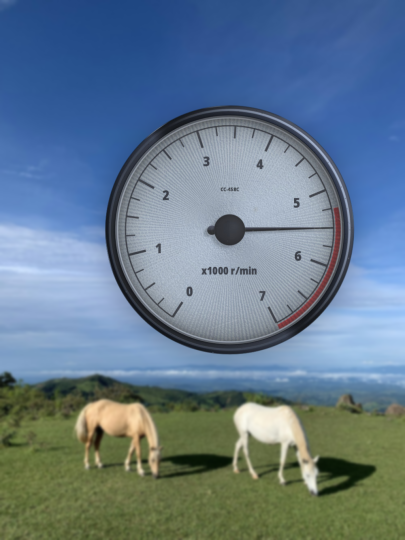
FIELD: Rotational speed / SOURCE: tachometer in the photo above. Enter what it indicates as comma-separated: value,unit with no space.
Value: 5500,rpm
